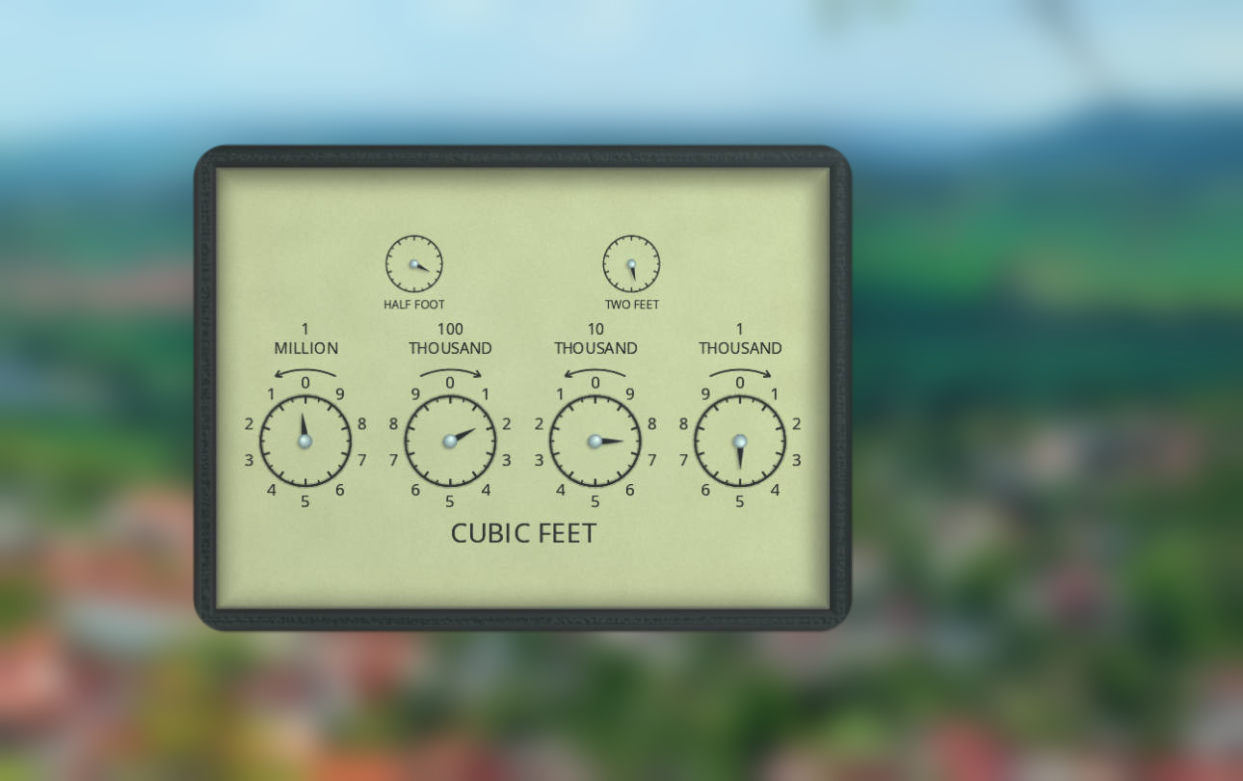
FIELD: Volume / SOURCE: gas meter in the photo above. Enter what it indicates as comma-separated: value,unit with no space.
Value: 17500,ft³
